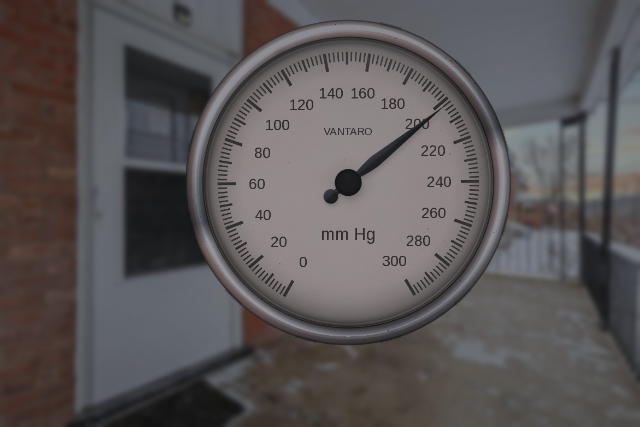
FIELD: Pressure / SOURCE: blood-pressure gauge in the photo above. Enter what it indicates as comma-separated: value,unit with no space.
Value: 202,mmHg
